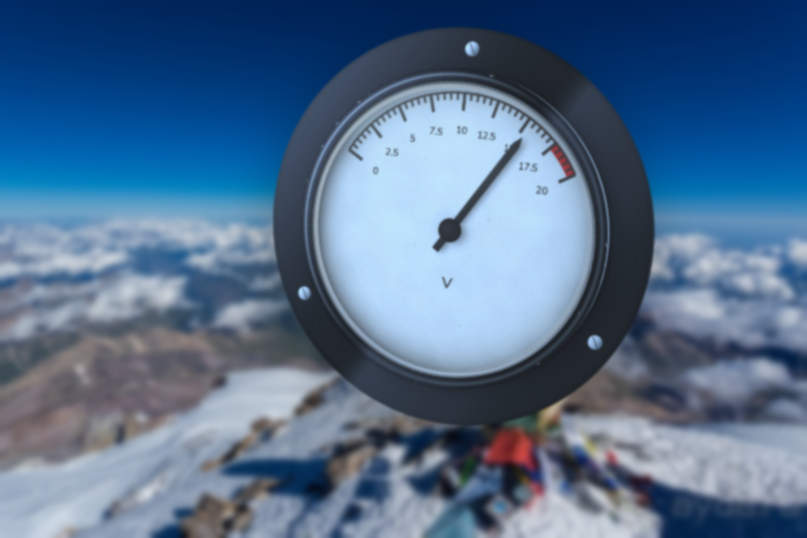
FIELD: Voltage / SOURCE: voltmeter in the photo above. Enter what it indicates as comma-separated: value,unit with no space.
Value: 15.5,V
